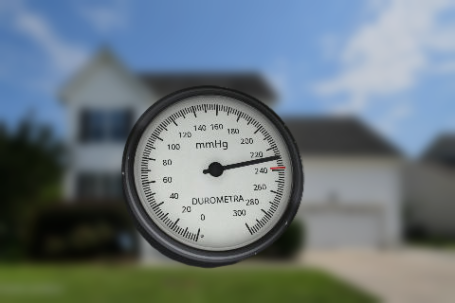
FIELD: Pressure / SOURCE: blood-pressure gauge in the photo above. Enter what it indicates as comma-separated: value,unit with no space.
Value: 230,mmHg
